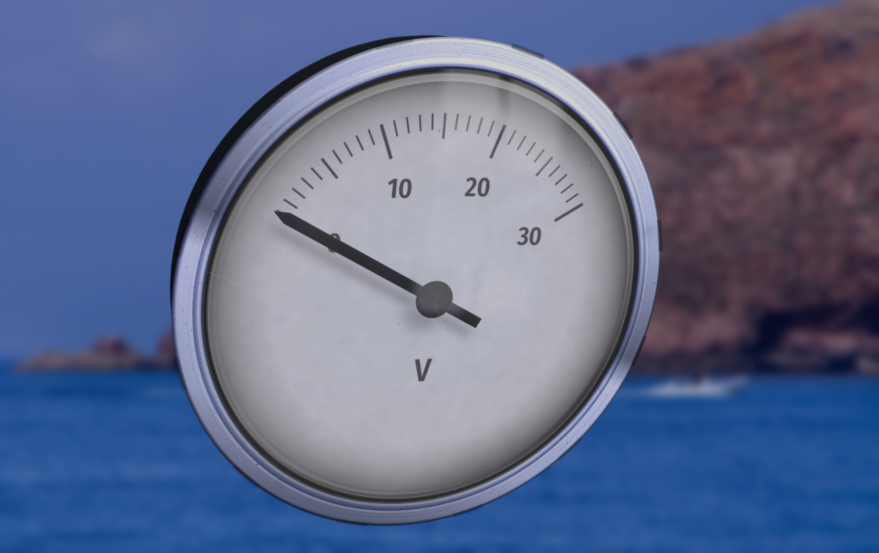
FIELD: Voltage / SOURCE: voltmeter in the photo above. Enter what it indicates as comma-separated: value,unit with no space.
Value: 0,V
